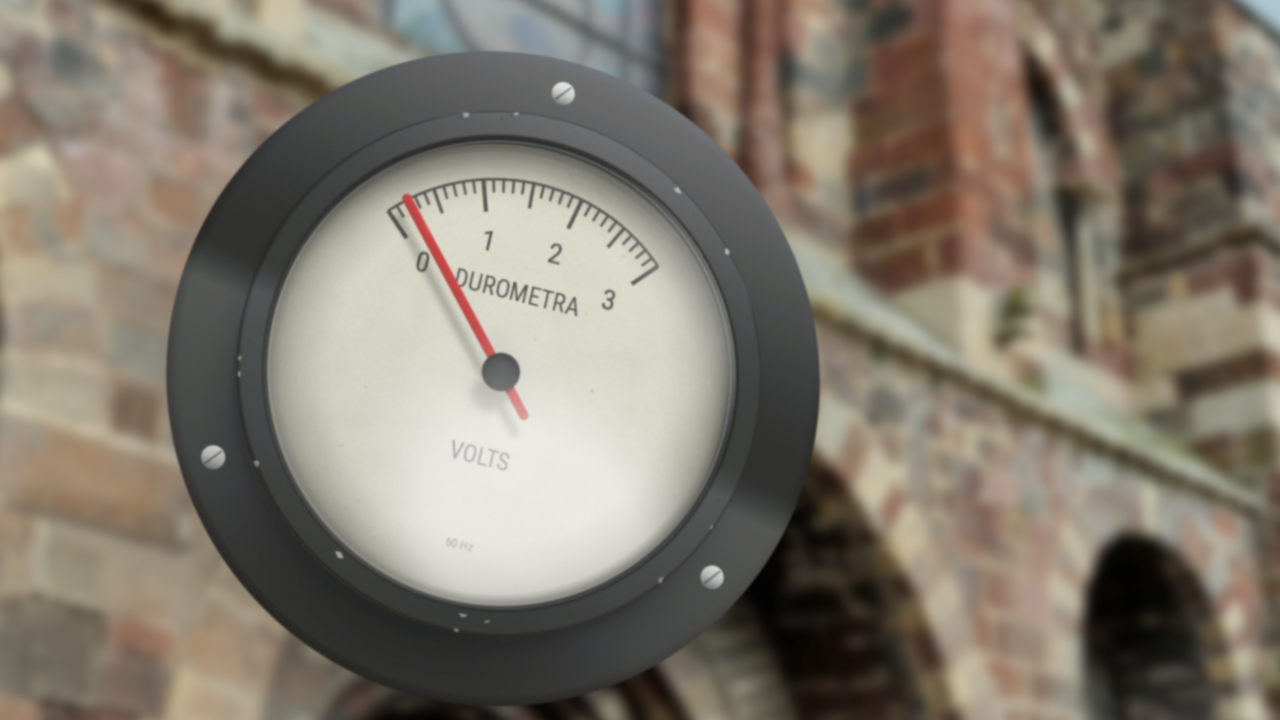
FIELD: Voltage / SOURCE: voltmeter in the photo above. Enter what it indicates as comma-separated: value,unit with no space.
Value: 0.2,V
